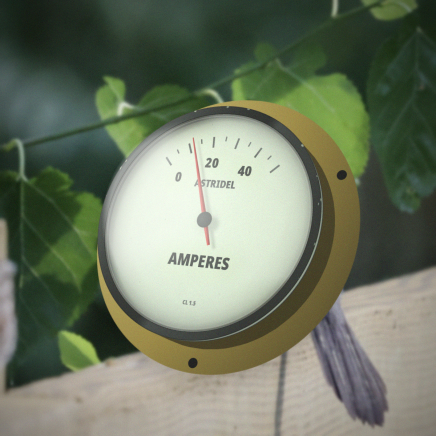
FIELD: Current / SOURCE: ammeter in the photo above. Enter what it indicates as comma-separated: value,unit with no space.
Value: 12.5,A
